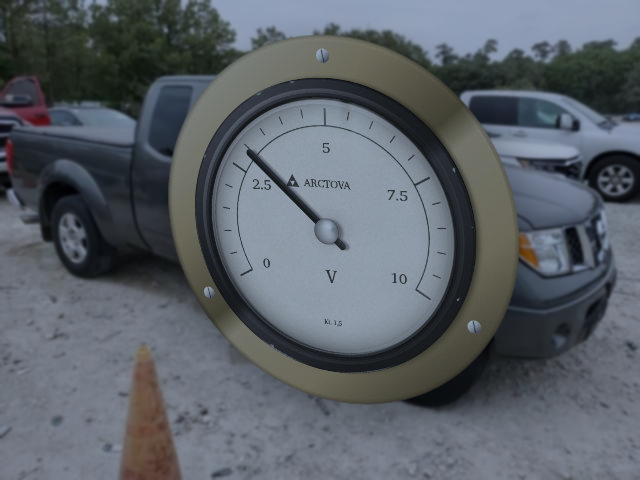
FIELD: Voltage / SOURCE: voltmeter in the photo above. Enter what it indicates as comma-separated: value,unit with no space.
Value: 3,V
